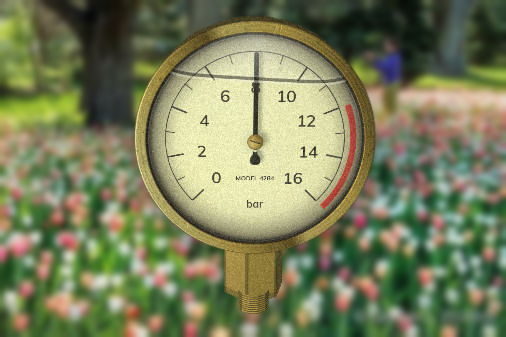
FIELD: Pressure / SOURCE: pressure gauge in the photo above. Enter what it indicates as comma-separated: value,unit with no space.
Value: 8,bar
